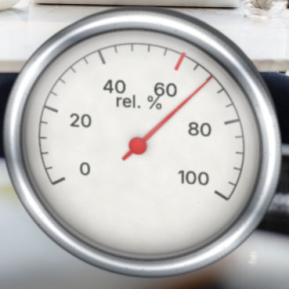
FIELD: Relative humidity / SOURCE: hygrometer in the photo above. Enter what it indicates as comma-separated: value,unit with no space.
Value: 68,%
